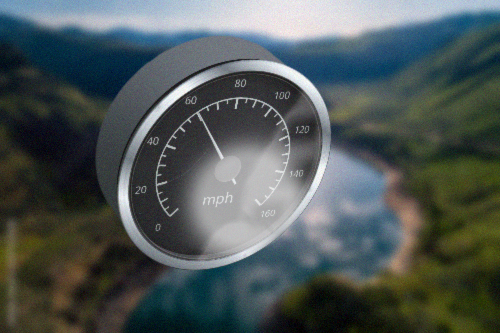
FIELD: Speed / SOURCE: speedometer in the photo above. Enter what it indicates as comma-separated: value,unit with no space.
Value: 60,mph
